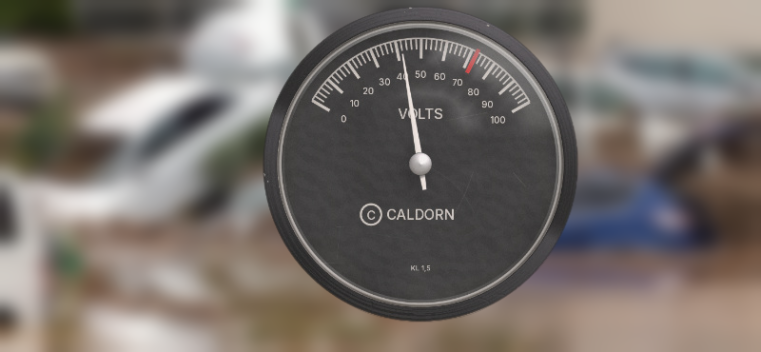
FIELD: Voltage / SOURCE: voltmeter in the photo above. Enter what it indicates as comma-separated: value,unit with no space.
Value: 42,V
